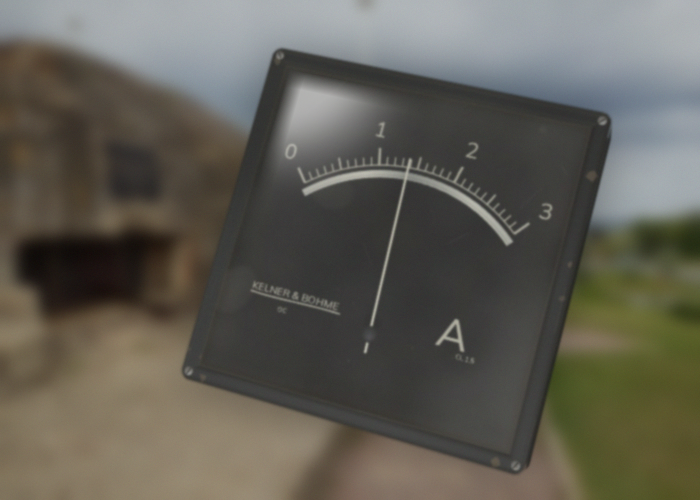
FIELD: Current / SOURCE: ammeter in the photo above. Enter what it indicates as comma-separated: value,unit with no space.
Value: 1.4,A
